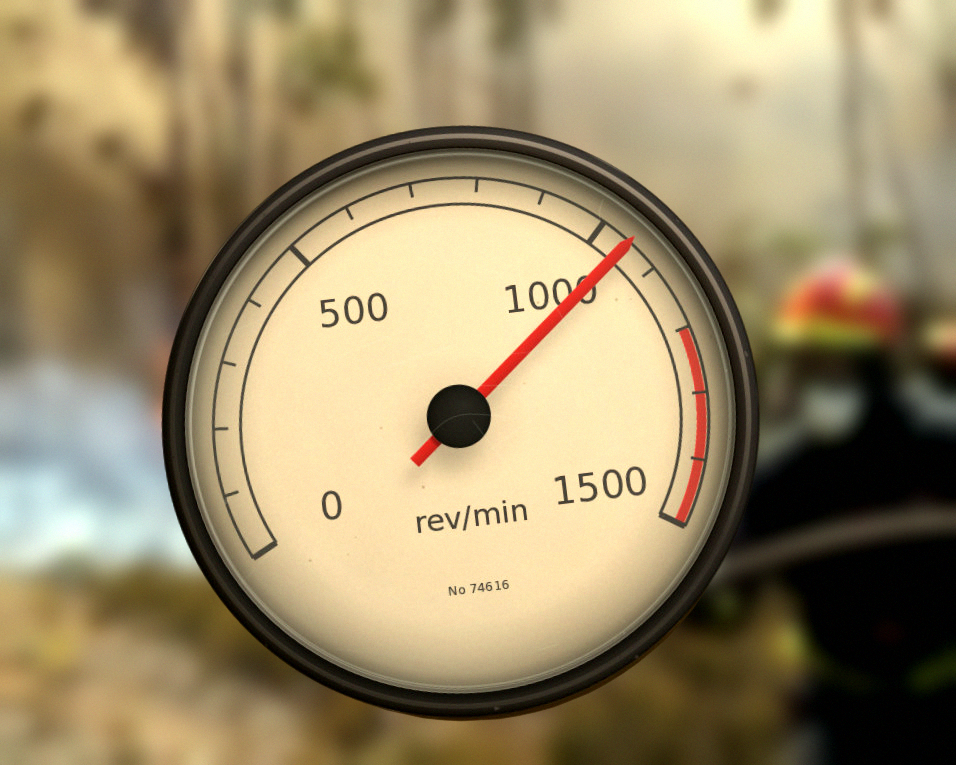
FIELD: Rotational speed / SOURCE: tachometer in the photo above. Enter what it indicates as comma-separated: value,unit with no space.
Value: 1050,rpm
